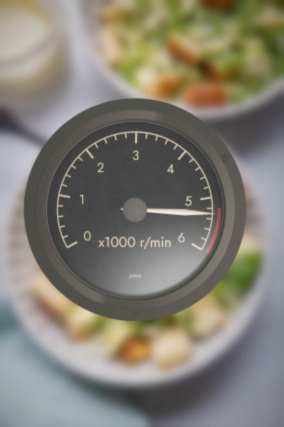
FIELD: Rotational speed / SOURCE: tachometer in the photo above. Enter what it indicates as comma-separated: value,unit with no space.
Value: 5300,rpm
